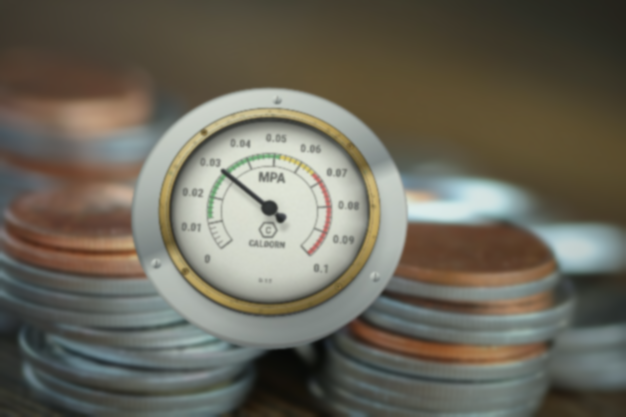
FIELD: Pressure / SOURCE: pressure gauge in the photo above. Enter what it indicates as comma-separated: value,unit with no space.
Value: 0.03,MPa
